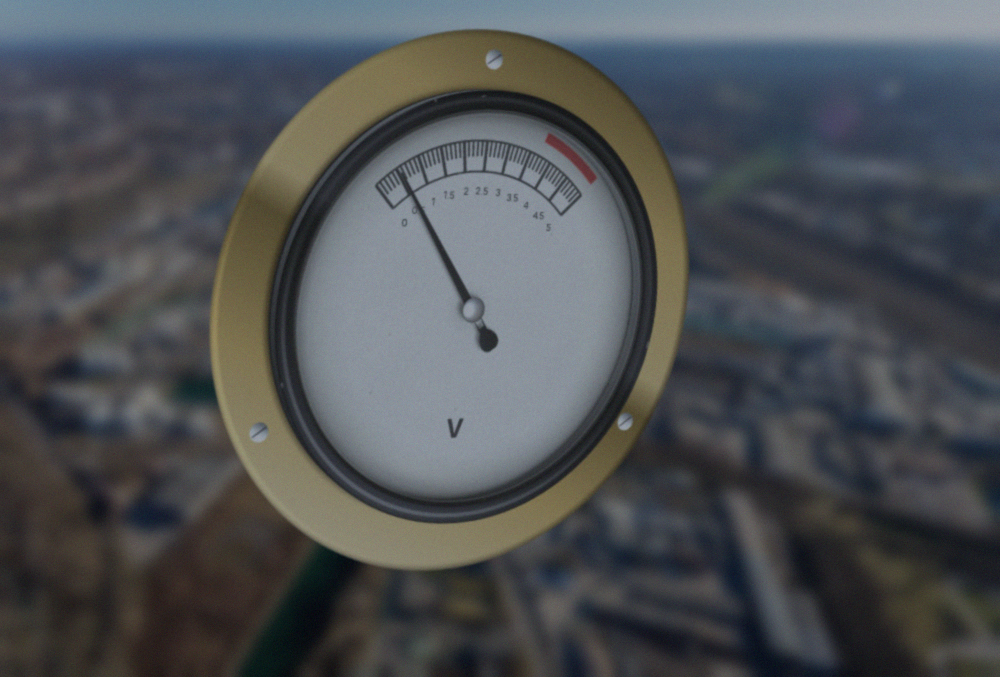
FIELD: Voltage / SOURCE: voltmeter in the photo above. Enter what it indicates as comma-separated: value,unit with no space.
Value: 0.5,V
